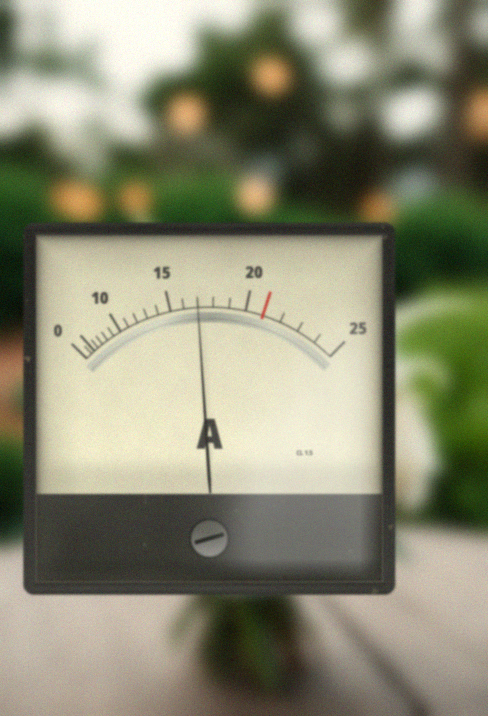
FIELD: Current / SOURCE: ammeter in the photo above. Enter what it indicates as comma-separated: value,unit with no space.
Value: 17,A
